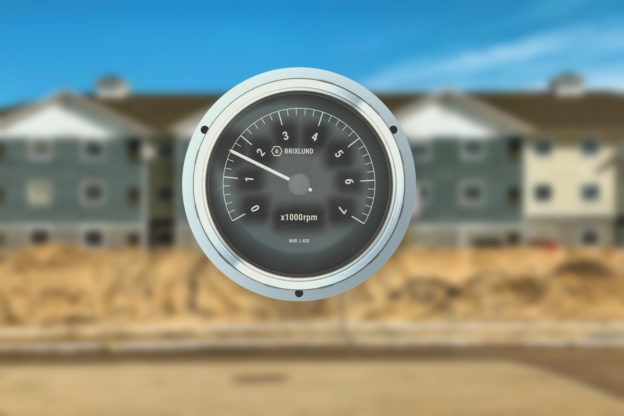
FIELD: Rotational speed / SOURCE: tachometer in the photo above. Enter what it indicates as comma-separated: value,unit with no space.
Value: 1600,rpm
